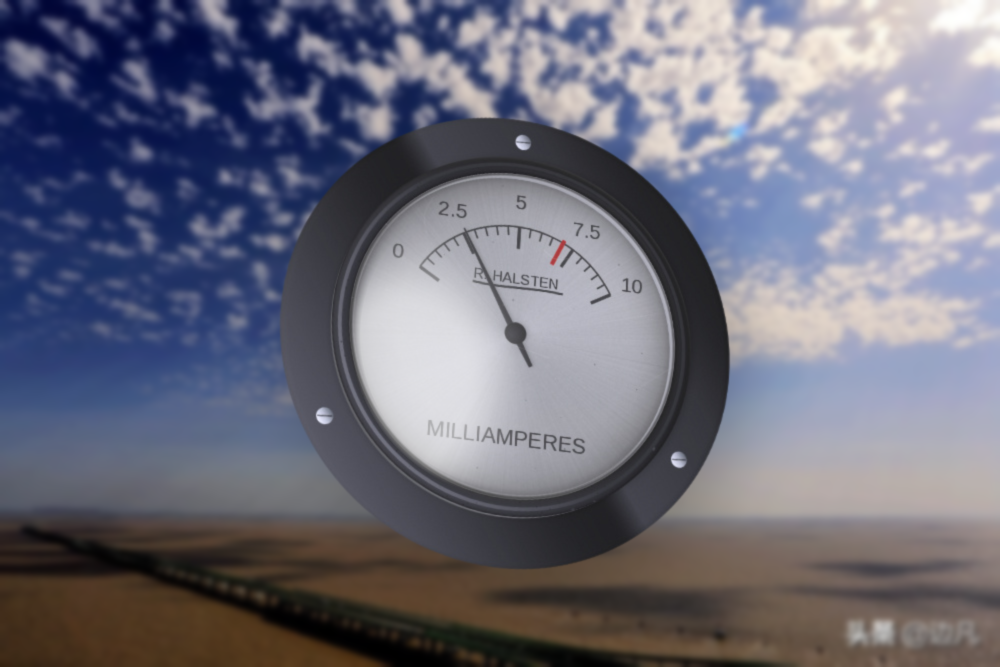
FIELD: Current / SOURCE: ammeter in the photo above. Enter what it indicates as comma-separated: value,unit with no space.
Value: 2.5,mA
